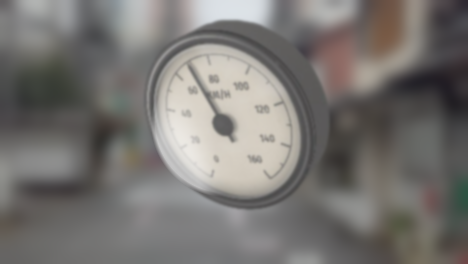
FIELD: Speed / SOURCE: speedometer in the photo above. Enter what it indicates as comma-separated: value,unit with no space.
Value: 70,km/h
